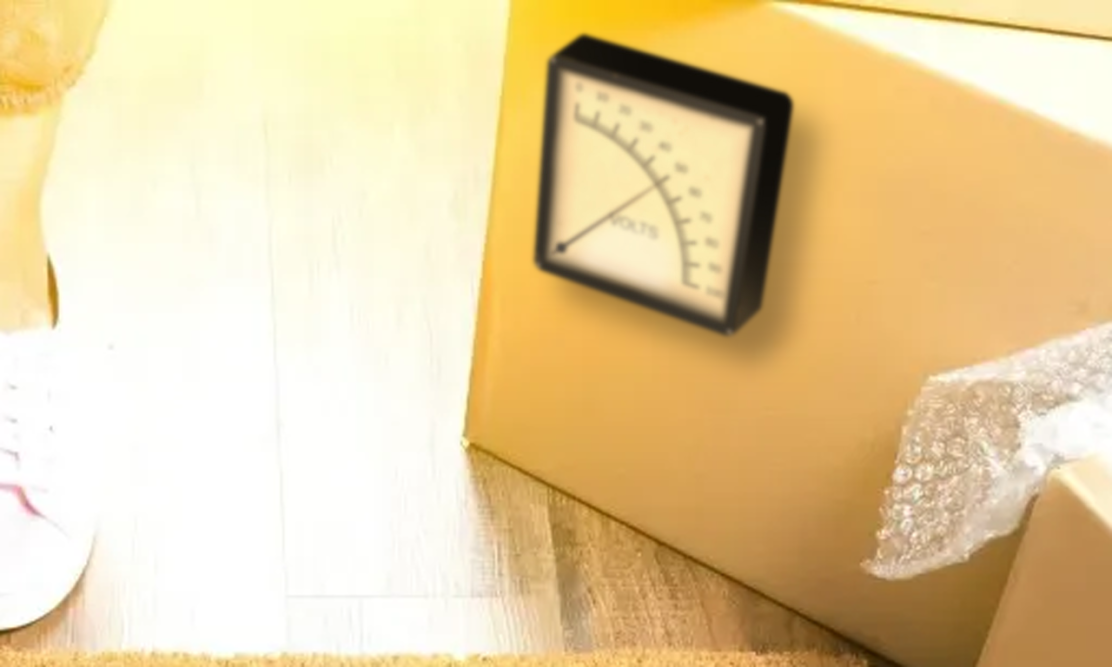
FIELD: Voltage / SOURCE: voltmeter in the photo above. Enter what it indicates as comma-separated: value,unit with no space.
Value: 50,V
